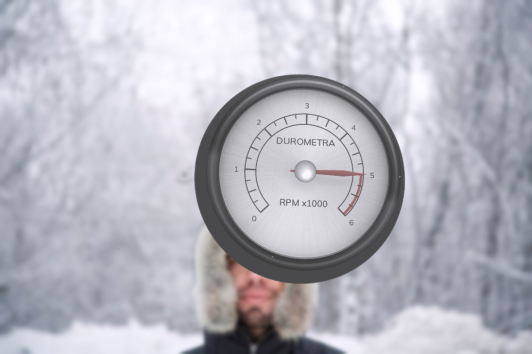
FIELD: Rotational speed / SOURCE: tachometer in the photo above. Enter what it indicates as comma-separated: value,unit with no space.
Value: 5000,rpm
